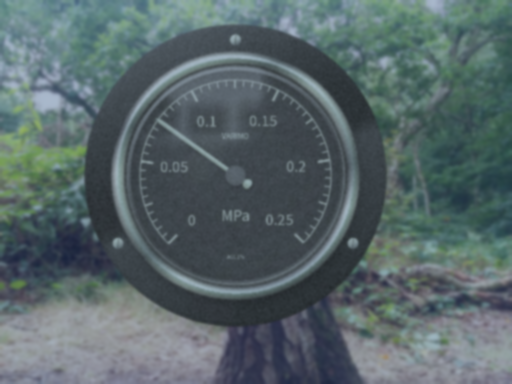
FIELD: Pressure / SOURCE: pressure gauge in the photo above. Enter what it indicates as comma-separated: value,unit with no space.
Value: 0.075,MPa
